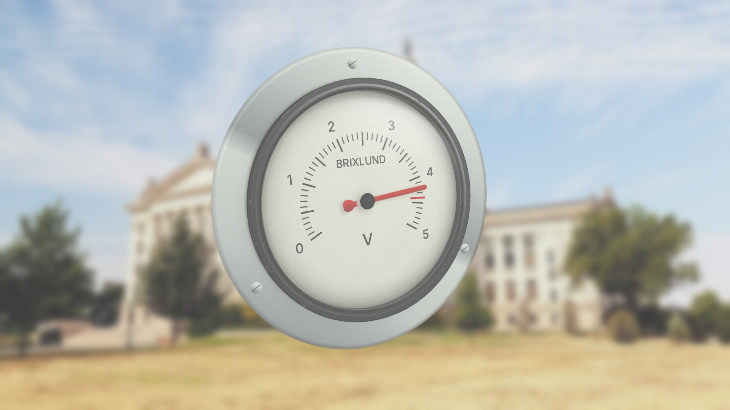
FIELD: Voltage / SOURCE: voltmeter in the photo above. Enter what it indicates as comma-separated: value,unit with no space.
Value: 4.2,V
